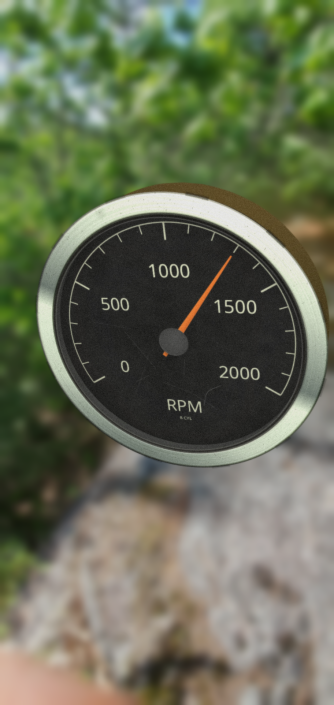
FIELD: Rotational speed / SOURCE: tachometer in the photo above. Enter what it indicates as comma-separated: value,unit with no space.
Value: 1300,rpm
